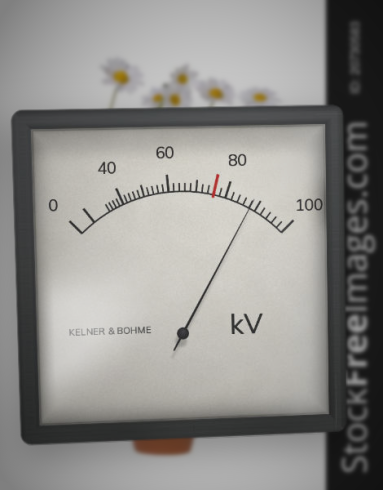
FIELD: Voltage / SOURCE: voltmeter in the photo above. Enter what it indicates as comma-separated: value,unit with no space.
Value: 88,kV
